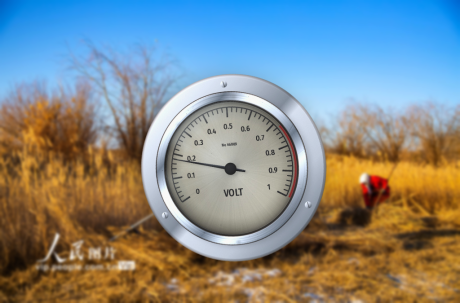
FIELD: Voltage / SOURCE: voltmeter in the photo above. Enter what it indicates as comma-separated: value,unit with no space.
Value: 0.18,V
